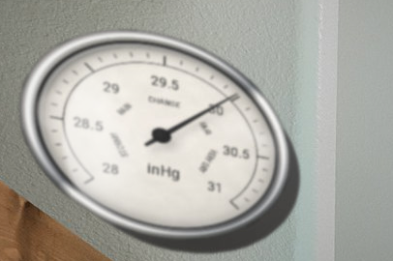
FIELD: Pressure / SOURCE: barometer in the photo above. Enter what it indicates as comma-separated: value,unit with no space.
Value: 30,inHg
